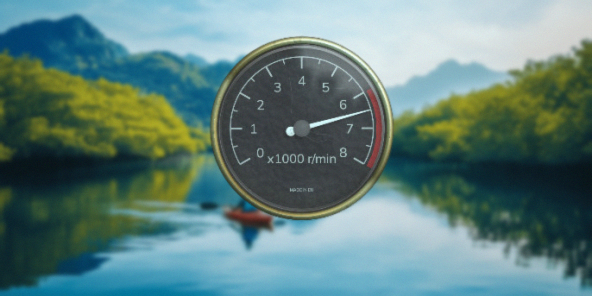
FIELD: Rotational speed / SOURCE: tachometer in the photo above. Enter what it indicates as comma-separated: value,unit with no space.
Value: 6500,rpm
